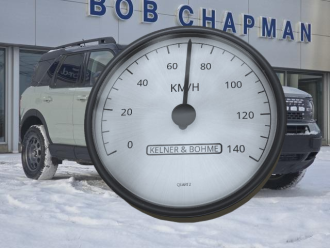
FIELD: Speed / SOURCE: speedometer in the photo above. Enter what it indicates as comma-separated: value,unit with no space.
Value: 70,km/h
